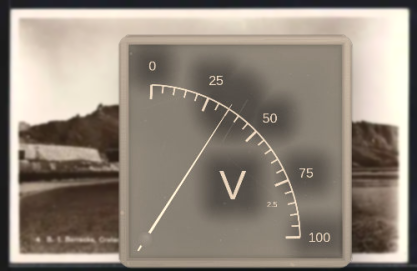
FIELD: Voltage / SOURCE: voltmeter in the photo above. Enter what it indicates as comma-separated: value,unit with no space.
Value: 35,V
